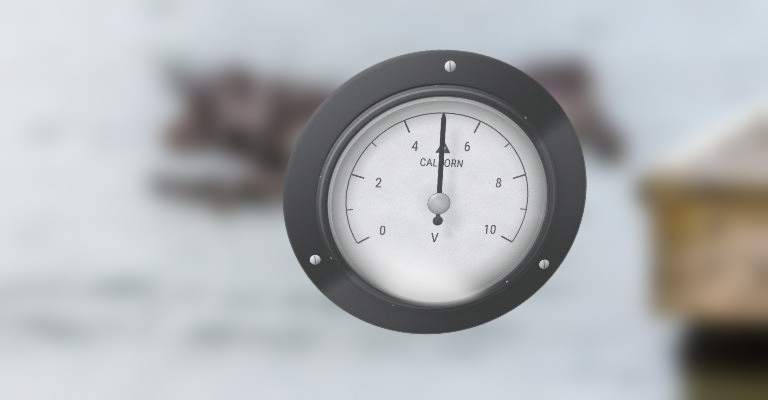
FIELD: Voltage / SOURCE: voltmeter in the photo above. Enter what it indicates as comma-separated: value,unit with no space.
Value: 5,V
